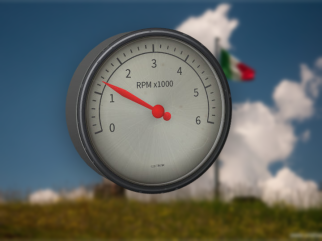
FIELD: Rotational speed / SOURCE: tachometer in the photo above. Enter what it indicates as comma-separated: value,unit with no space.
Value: 1300,rpm
